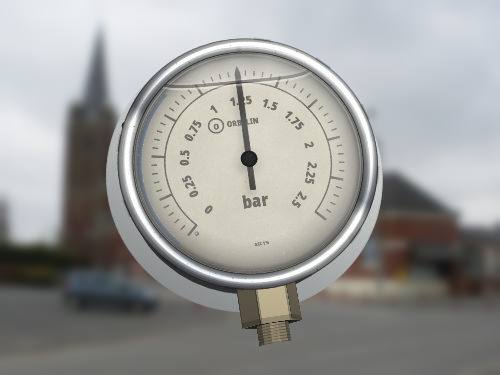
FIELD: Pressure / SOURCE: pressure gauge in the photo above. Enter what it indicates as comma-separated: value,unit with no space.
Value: 1.25,bar
